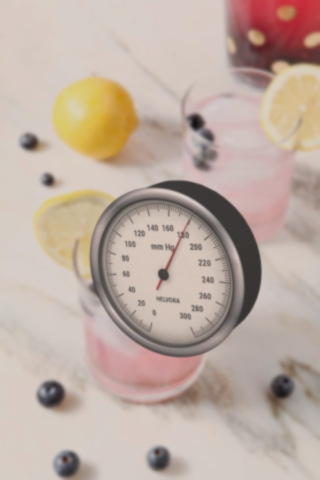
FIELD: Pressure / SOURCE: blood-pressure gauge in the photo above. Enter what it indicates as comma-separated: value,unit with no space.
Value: 180,mmHg
